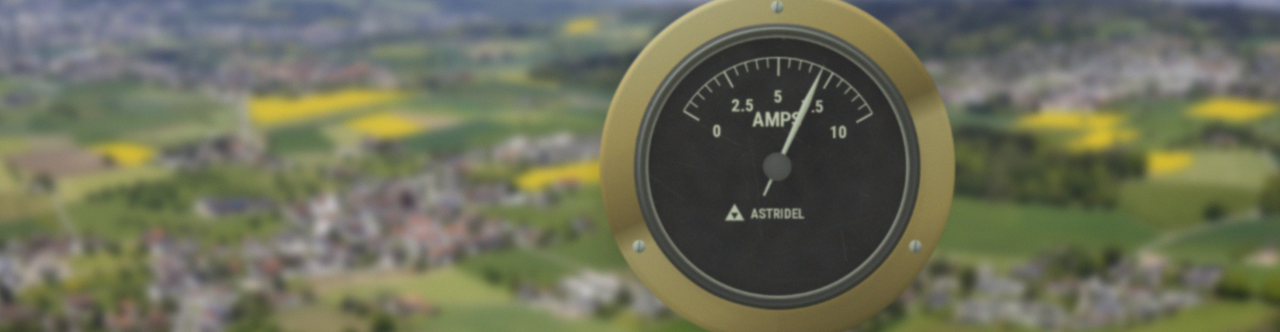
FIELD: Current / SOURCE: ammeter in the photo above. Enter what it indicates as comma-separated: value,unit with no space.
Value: 7,A
